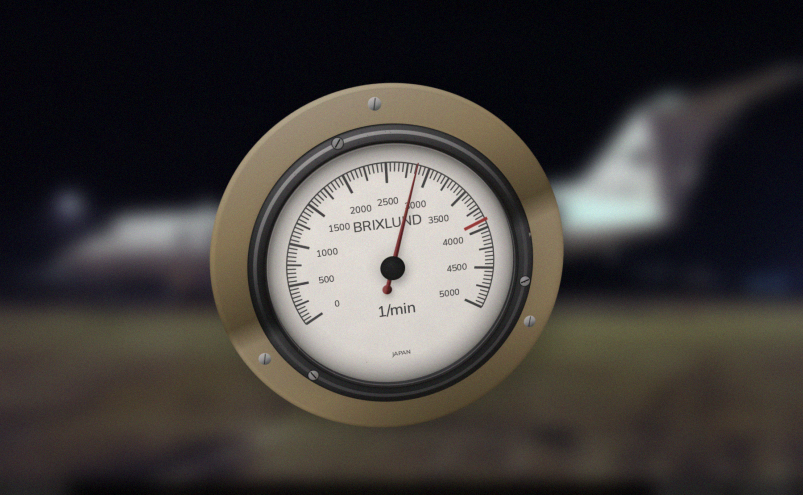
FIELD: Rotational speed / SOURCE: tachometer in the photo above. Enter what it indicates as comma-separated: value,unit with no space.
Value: 2850,rpm
